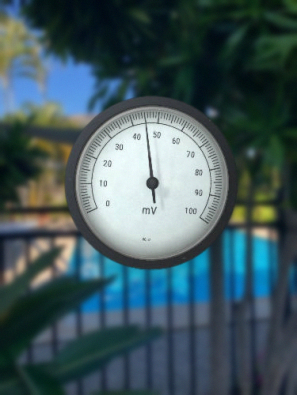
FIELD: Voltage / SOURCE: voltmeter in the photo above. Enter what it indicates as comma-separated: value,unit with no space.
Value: 45,mV
